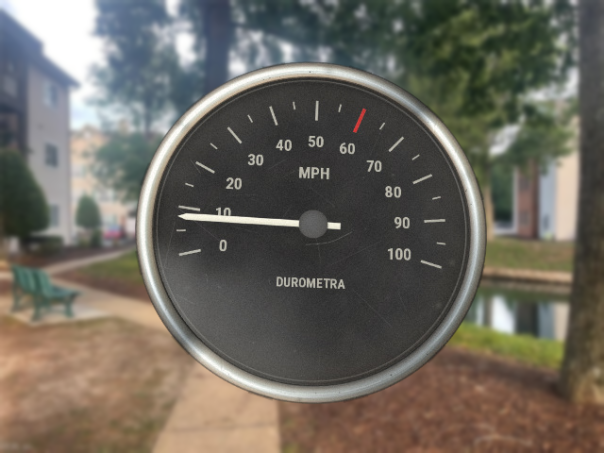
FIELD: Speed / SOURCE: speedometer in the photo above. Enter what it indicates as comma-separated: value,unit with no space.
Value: 7.5,mph
